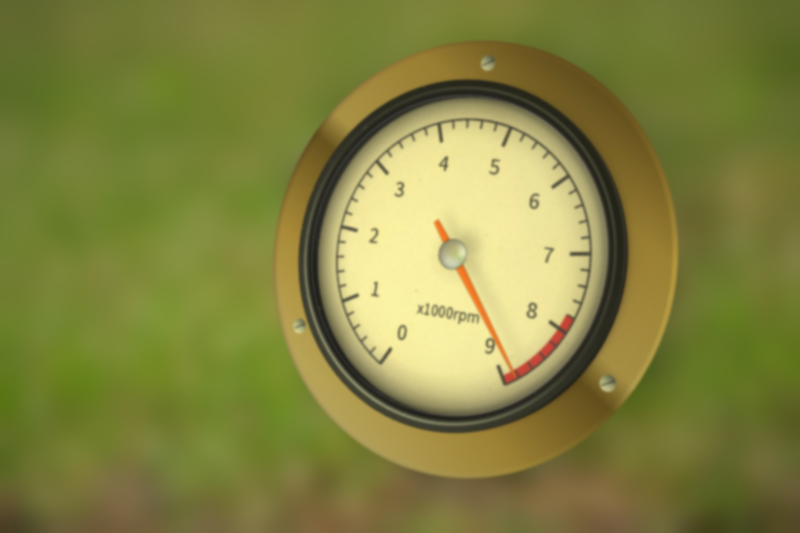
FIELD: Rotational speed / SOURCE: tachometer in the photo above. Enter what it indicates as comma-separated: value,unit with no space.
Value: 8800,rpm
